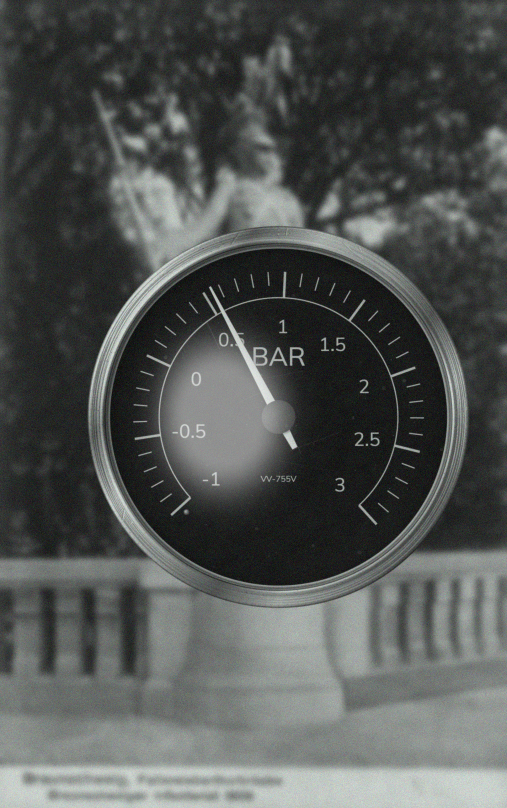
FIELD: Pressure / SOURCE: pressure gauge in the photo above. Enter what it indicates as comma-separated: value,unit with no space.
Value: 0.55,bar
